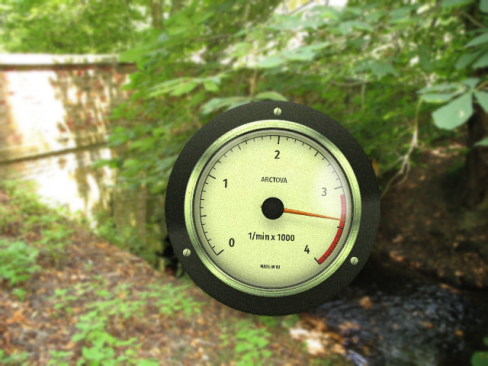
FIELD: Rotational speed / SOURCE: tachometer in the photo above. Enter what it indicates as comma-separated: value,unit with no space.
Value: 3400,rpm
